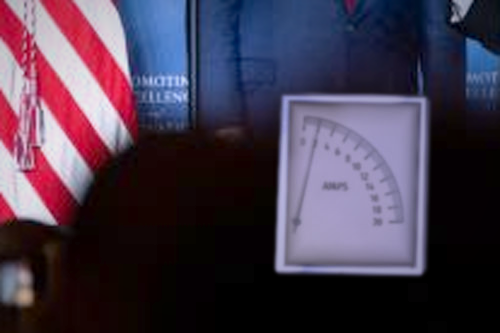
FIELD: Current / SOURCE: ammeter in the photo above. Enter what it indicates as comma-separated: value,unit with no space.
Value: 2,A
